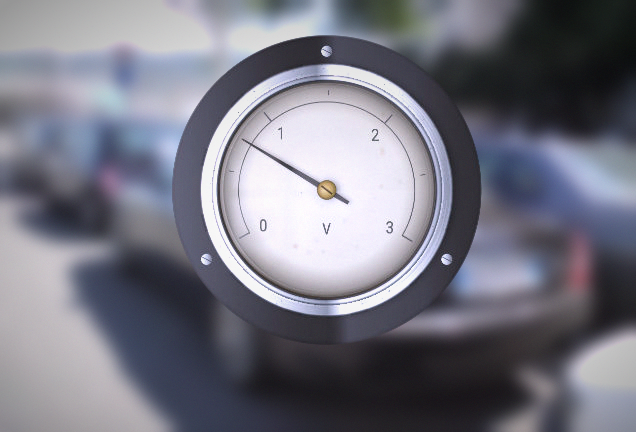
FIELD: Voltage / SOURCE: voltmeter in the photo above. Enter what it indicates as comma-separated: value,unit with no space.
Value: 0.75,V
